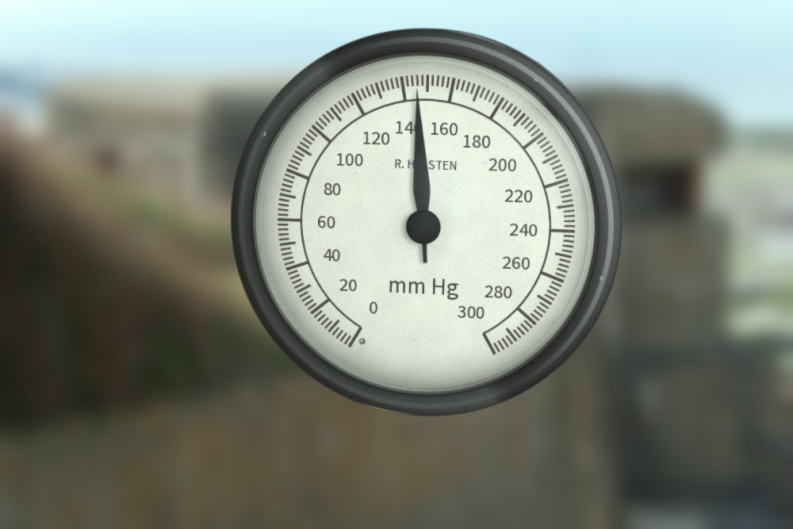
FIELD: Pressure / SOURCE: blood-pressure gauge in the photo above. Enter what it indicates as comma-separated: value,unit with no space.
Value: 146,mmHg
